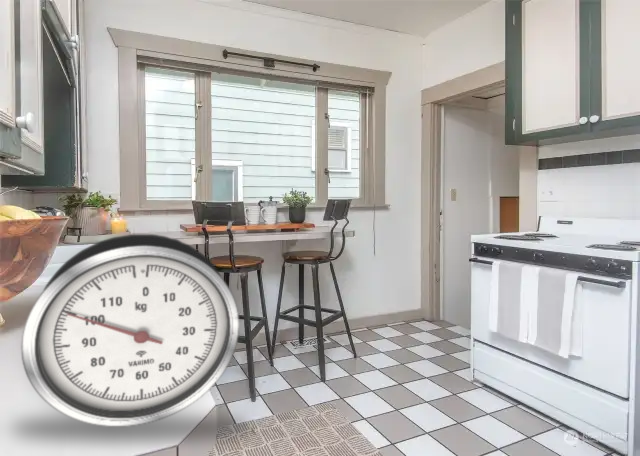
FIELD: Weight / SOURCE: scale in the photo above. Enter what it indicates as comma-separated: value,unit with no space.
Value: 100,kg
